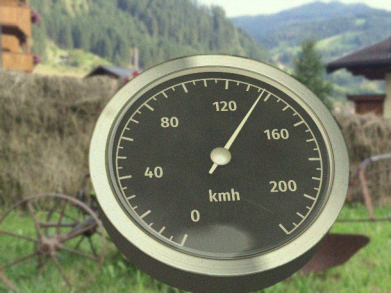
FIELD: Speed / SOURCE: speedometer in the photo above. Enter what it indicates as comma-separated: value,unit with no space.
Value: 137.5,km/h
